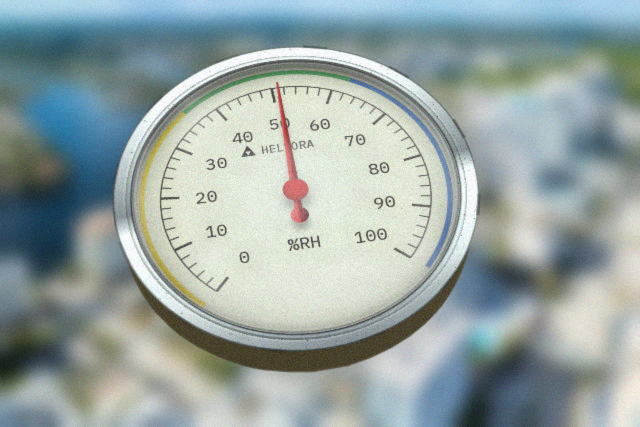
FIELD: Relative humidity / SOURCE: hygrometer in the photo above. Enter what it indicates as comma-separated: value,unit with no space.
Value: 51,%
